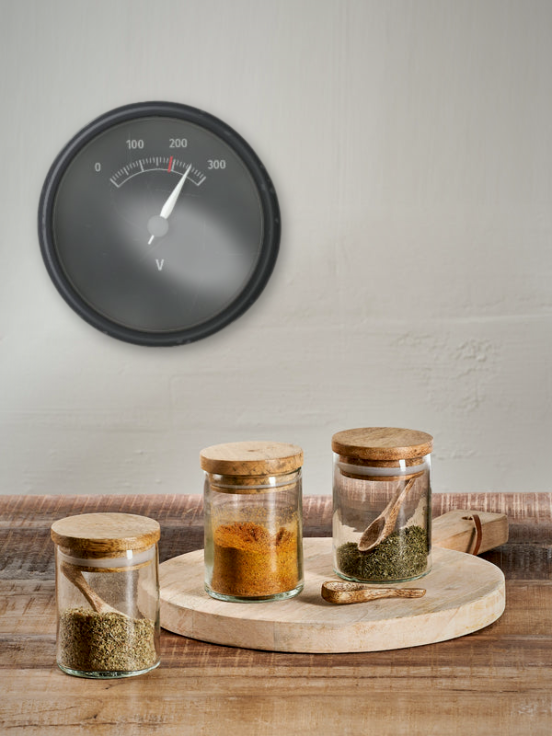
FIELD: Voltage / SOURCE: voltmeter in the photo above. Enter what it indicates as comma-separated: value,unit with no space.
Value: 250,V
